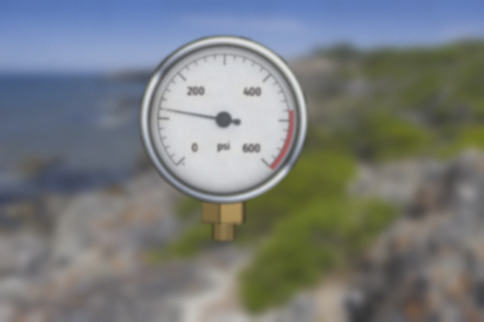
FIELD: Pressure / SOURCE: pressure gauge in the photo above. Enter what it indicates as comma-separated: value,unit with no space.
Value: 120,psi
